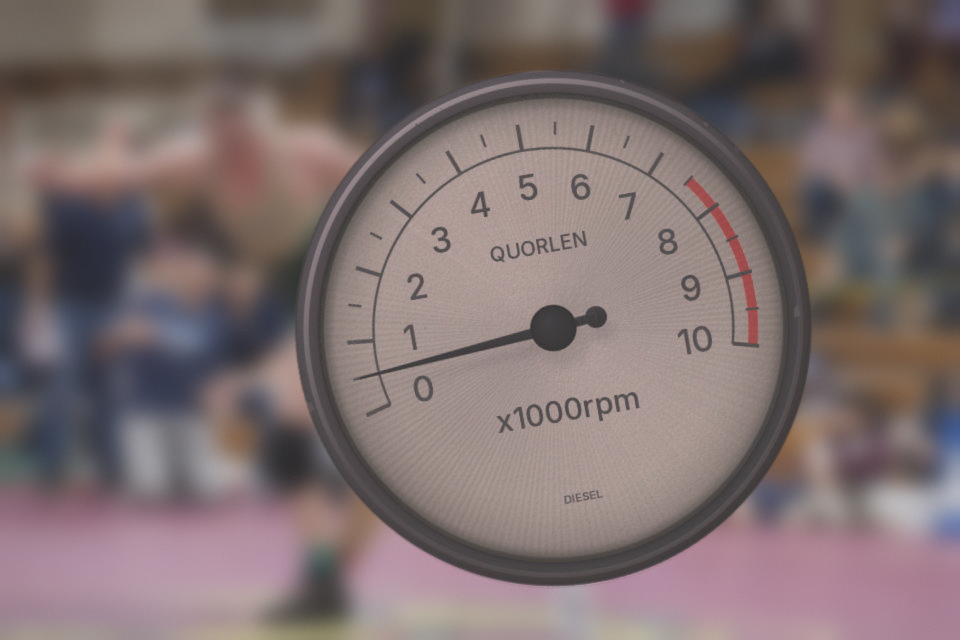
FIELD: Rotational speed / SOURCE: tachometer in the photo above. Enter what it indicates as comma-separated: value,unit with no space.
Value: 500,rpm
